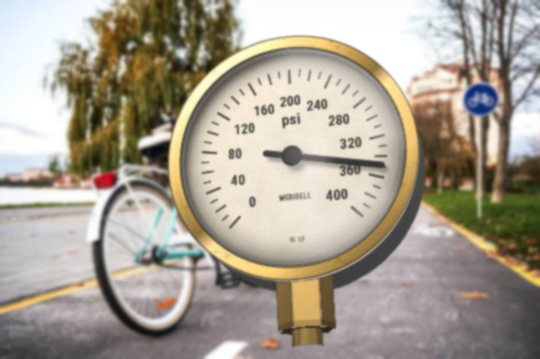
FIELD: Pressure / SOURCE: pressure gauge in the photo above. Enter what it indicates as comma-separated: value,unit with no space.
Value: 350,psi
